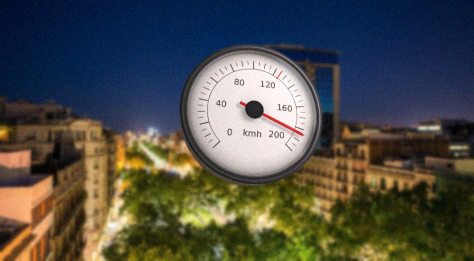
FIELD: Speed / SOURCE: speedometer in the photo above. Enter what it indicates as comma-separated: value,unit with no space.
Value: 185,km/h
